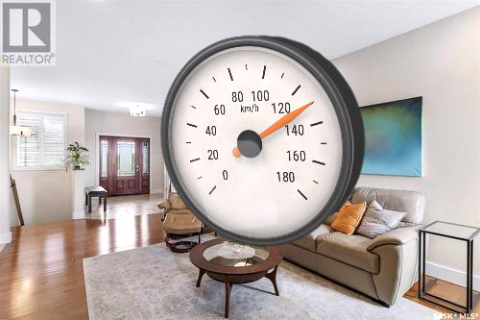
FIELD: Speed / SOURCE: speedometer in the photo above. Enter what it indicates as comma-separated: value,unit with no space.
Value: 130,km/h
